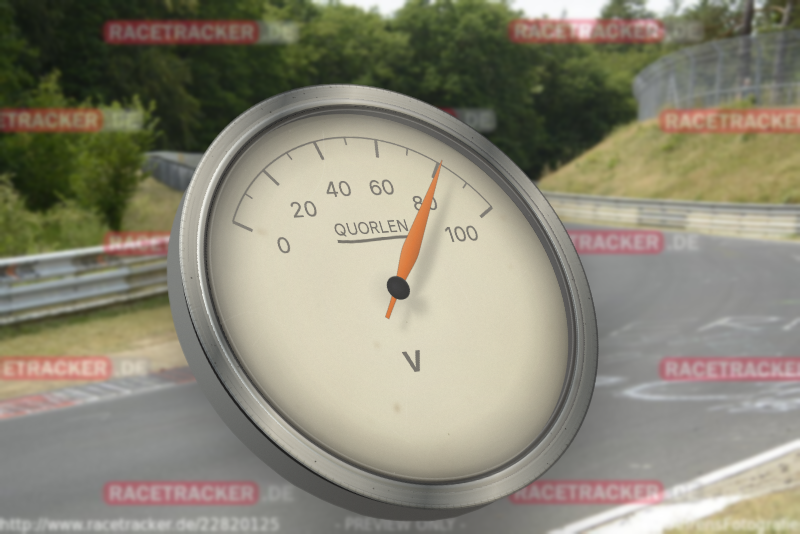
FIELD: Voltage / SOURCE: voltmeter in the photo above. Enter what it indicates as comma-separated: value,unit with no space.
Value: 80,V
